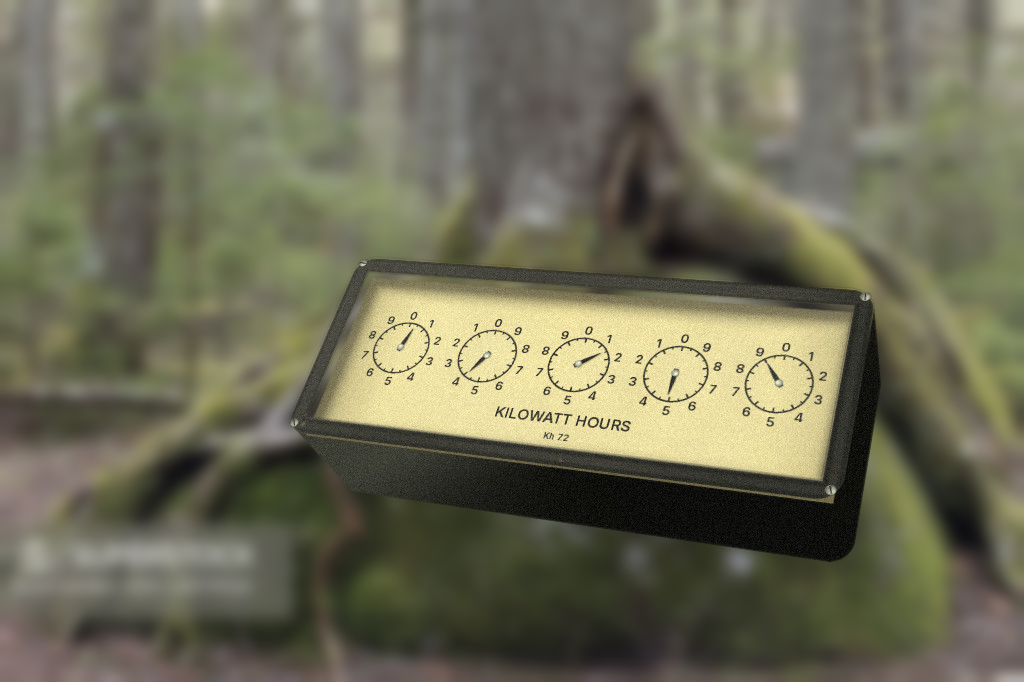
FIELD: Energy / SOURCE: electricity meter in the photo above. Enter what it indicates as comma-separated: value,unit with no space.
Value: 4149,kWh
